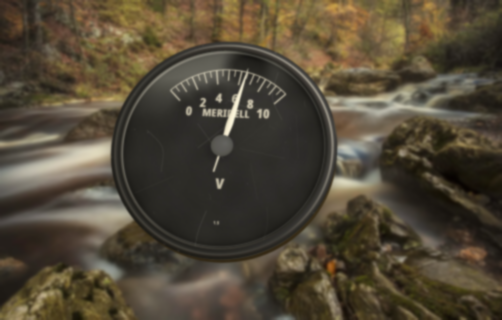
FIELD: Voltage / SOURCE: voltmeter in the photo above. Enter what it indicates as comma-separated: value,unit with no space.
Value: 6.5,V
